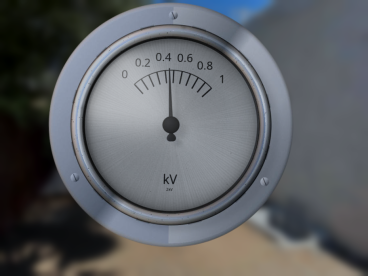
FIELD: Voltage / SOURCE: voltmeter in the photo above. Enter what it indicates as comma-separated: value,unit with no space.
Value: 0.45,kV
